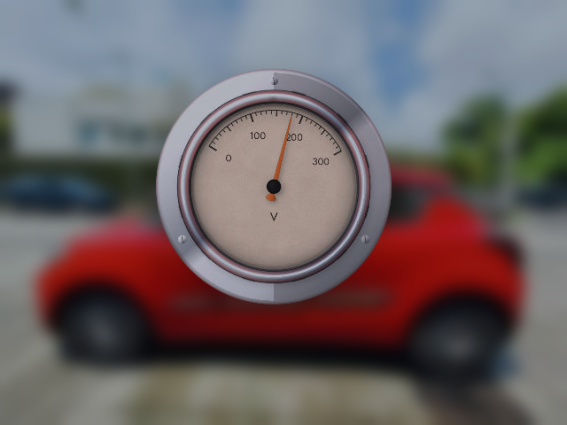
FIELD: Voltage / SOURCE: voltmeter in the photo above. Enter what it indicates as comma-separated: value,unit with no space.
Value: 180,V
